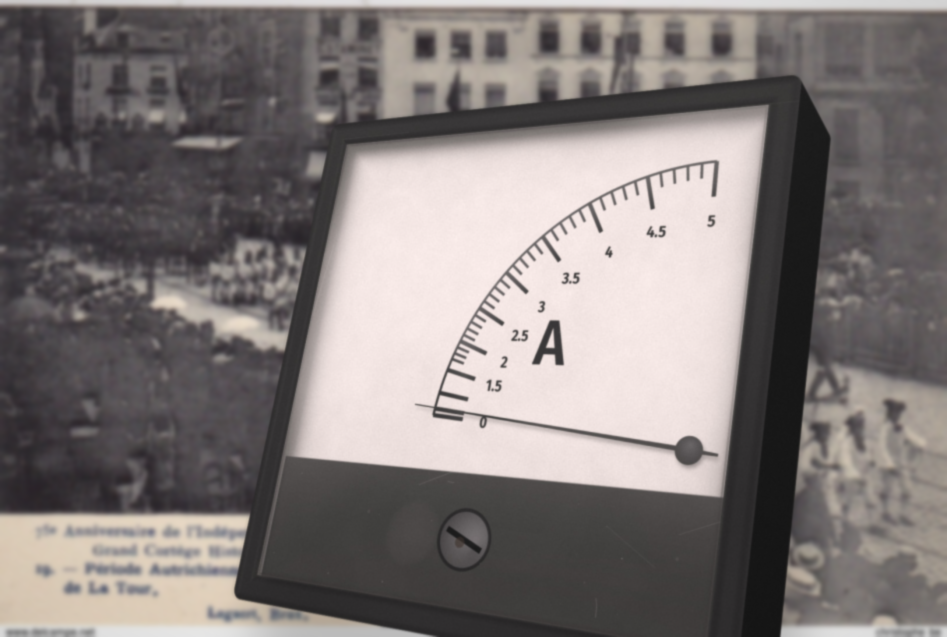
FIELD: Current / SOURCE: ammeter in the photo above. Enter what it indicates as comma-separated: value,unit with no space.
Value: 0.5,A
